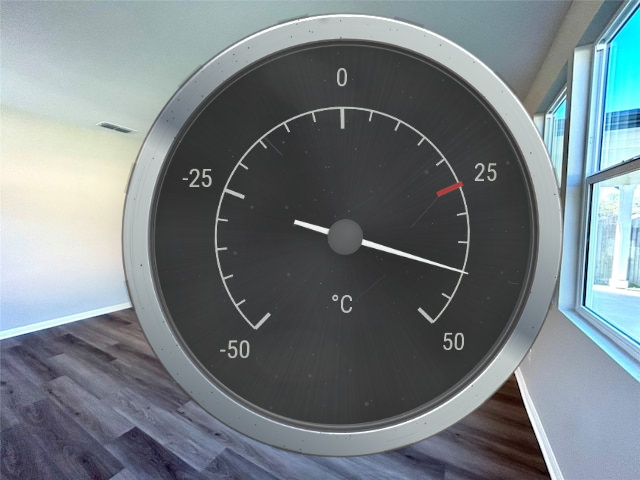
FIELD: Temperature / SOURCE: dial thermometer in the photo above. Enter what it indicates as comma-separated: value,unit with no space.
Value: 40,°C
